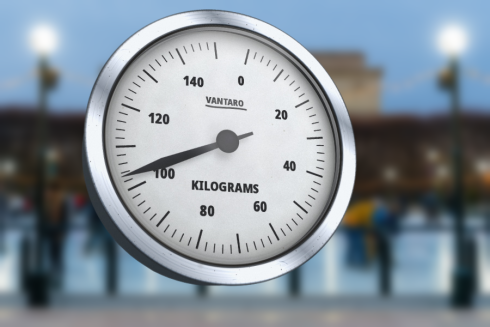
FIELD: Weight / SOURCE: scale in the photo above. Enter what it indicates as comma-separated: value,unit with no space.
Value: 103,kg
